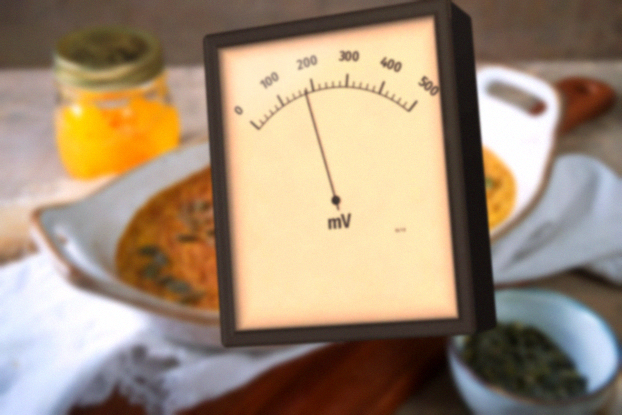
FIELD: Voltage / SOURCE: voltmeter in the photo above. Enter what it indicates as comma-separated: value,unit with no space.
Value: 180,mV
